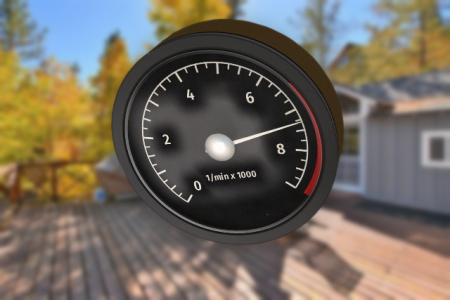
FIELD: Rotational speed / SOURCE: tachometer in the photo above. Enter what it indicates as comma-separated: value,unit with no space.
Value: 7250,rpm
